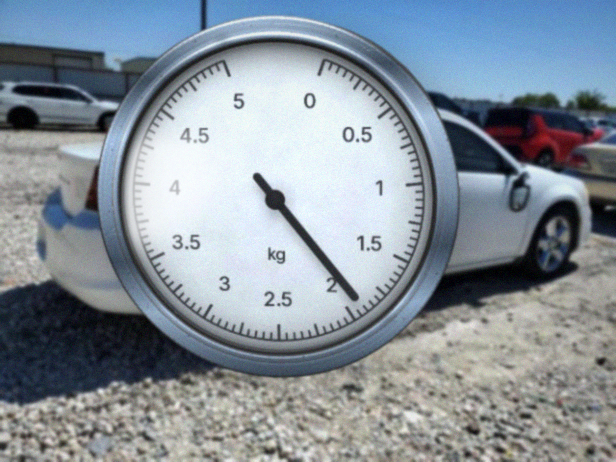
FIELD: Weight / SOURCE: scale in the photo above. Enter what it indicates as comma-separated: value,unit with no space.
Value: 1.9,kg
